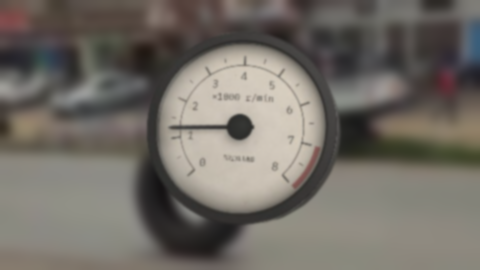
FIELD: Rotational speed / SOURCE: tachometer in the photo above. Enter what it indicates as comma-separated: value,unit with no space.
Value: 1250,rpm
